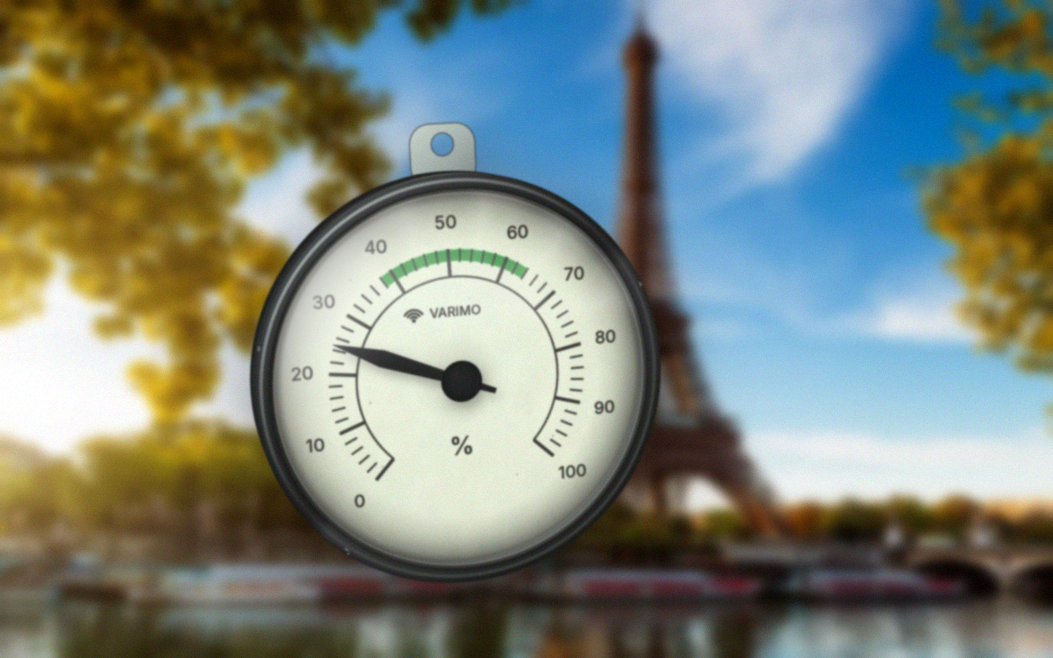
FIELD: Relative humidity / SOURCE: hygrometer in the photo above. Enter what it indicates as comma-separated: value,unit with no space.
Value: 25,%
